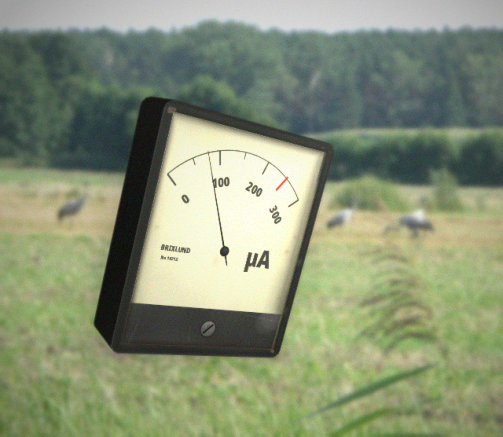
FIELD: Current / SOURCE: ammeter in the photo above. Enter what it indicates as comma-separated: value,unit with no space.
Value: 75,µA
